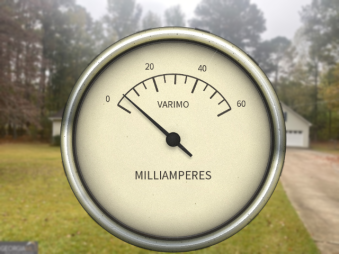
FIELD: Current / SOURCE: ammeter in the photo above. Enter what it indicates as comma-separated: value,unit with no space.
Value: 5,mA
